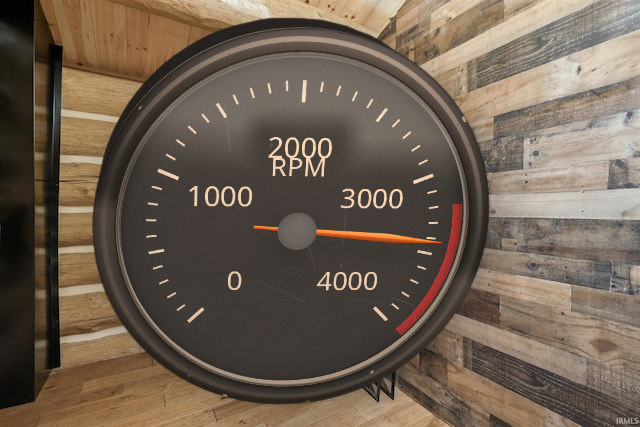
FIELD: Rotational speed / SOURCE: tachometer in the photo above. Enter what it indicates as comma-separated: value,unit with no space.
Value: 3400,rpm
